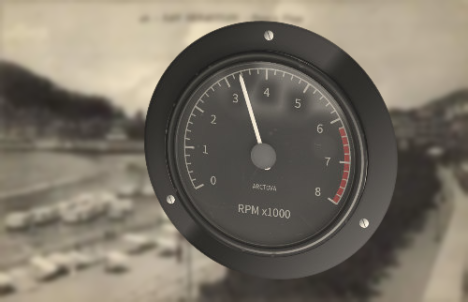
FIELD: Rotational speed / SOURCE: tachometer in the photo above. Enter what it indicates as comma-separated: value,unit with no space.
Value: 3400,rpm
